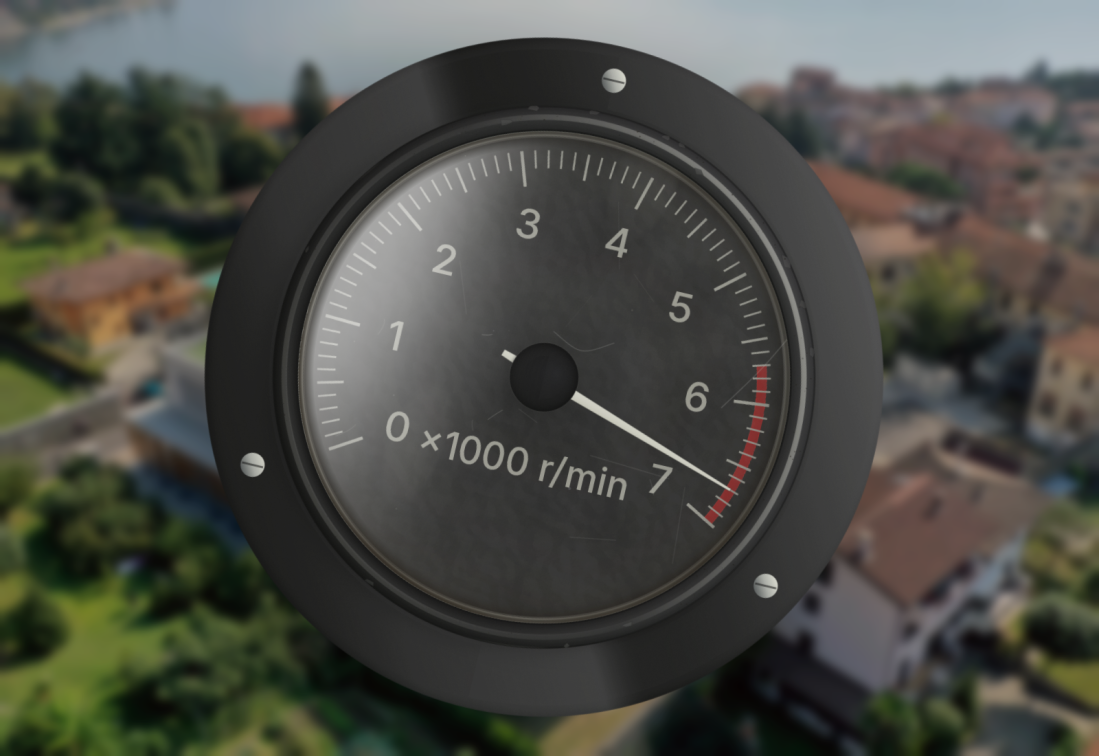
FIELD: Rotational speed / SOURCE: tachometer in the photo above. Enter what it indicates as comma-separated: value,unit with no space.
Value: 6700,rpm
